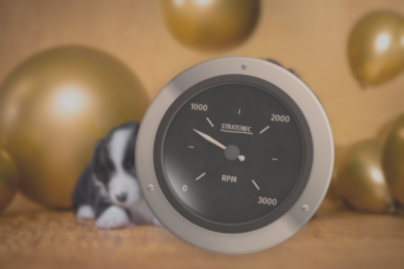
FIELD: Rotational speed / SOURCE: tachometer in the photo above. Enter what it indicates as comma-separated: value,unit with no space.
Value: 750,rpm
